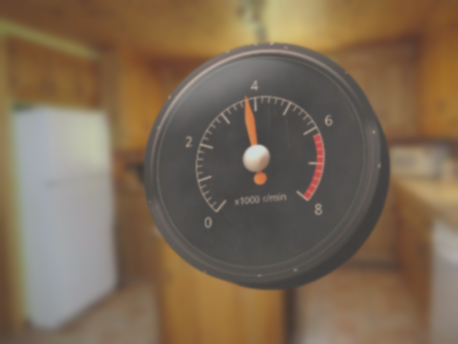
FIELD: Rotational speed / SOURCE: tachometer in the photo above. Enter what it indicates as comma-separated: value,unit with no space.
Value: 3800,rpm
